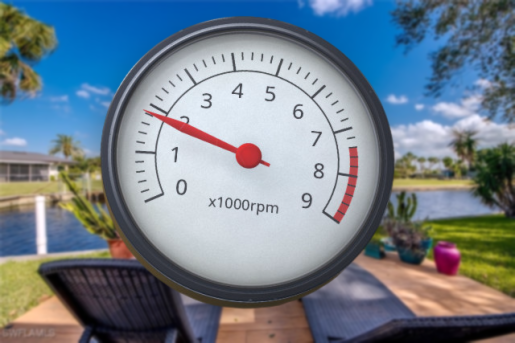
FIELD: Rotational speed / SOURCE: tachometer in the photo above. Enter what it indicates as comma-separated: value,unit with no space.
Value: 1800,rpm
